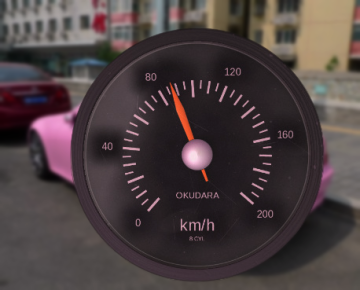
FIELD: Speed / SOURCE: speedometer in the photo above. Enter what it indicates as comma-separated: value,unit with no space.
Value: 87.5,km/h
